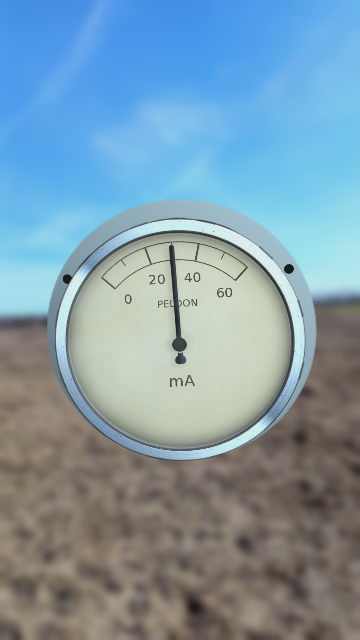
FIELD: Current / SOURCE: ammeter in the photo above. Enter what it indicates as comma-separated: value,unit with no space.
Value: 30,mA
